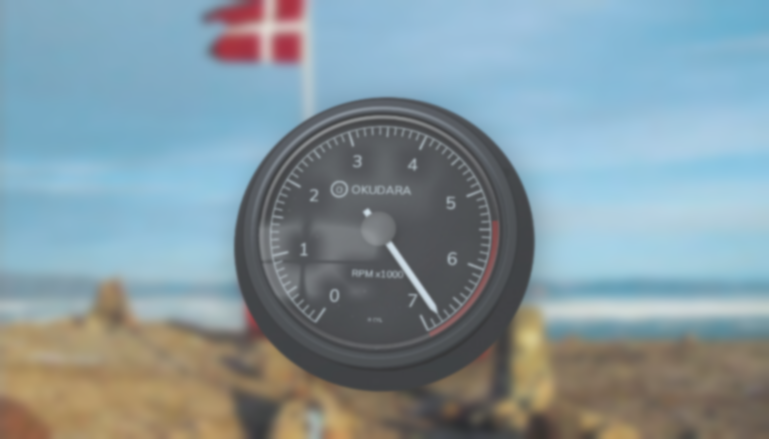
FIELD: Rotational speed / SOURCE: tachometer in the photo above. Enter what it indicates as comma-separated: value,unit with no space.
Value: 6800,rpm
